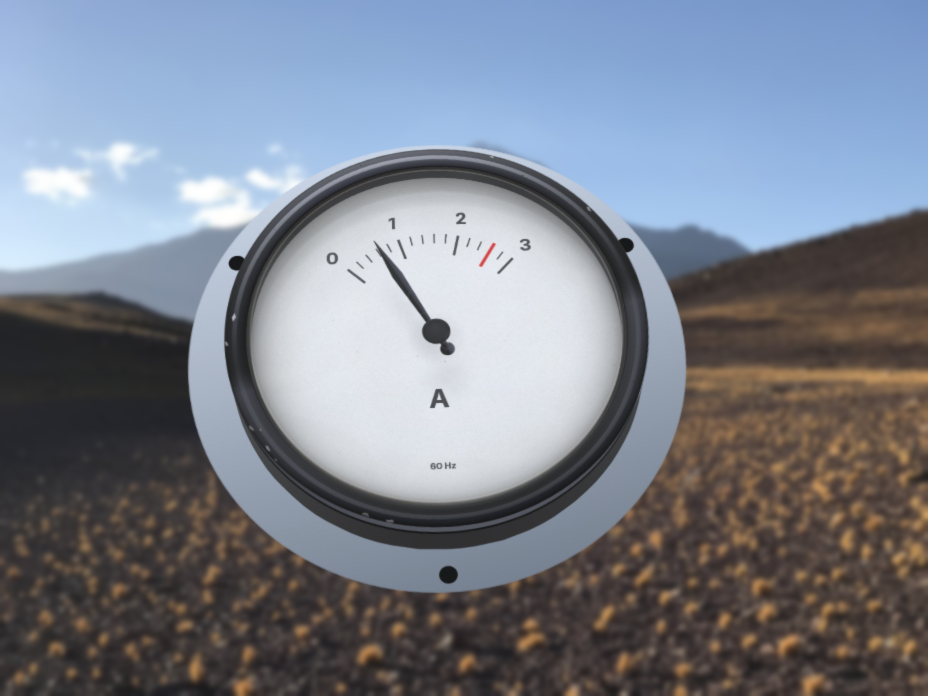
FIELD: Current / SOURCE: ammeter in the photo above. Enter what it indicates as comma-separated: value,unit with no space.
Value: 0.6,A
